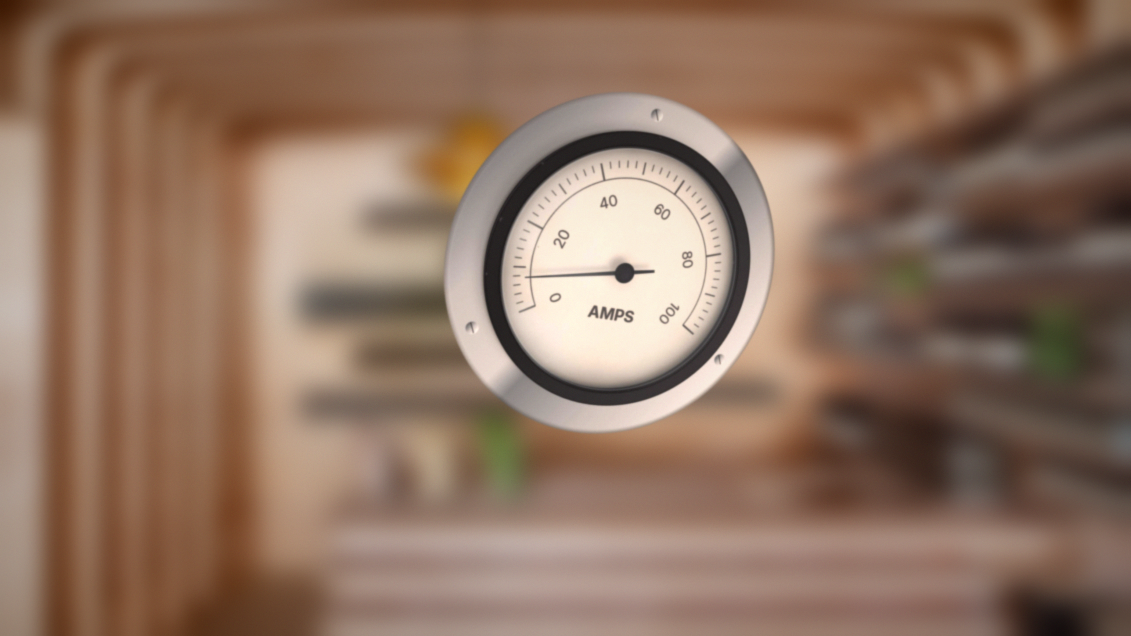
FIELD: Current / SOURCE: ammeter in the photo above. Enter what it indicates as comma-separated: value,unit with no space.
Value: 8,A
